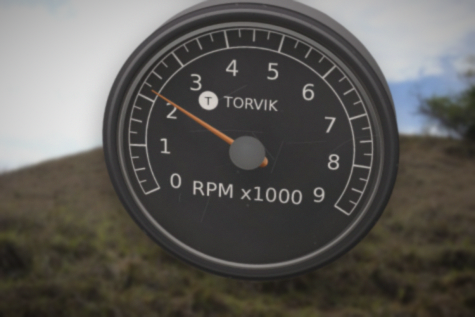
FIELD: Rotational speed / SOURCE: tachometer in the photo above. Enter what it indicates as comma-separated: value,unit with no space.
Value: 2250,rpm
